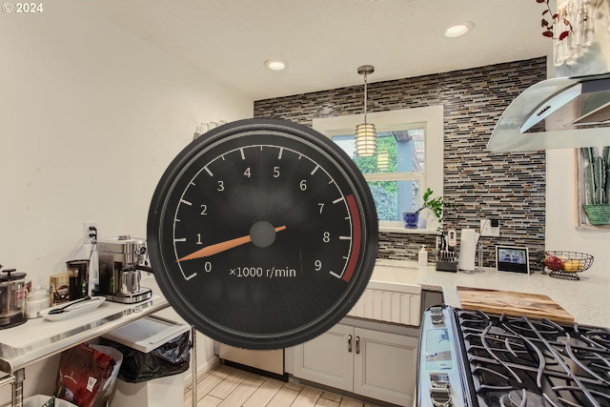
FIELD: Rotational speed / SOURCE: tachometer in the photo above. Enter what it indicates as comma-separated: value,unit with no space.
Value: 500,rpm
